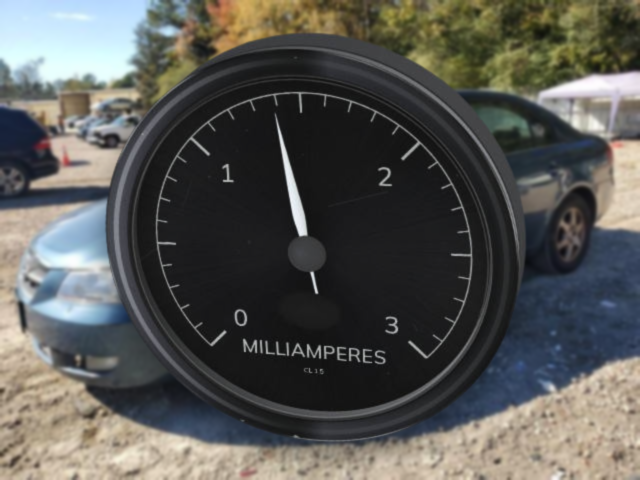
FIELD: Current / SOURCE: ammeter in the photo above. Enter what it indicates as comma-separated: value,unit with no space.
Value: 1.4,mA
